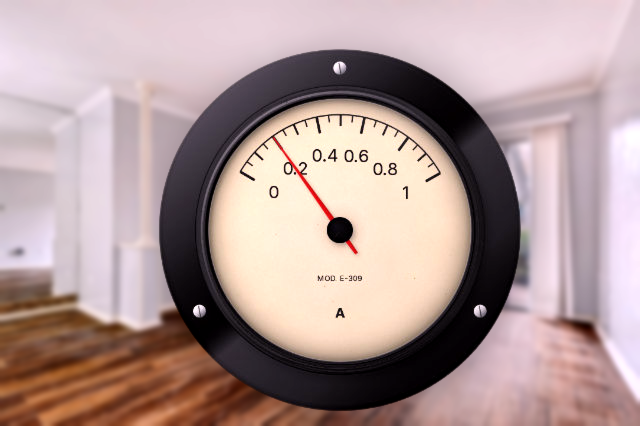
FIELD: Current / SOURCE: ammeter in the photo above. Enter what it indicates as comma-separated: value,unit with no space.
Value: 0.2,A
